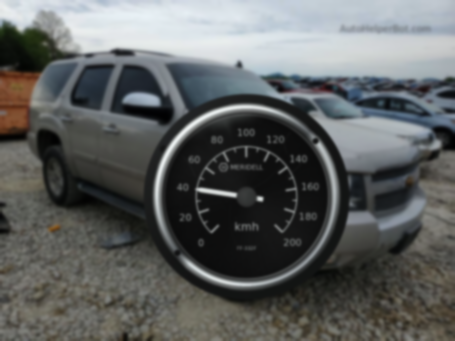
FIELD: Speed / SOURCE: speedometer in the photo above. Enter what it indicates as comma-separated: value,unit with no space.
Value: 40,km/h
